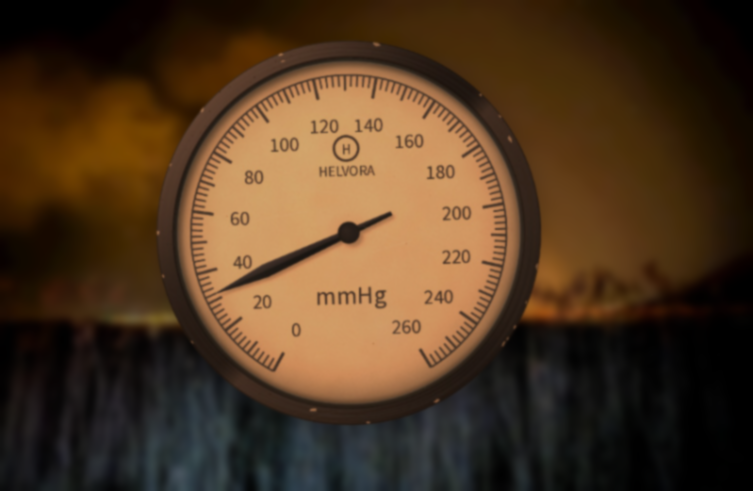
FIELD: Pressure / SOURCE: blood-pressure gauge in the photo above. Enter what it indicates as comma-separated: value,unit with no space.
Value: 32,mmHg
